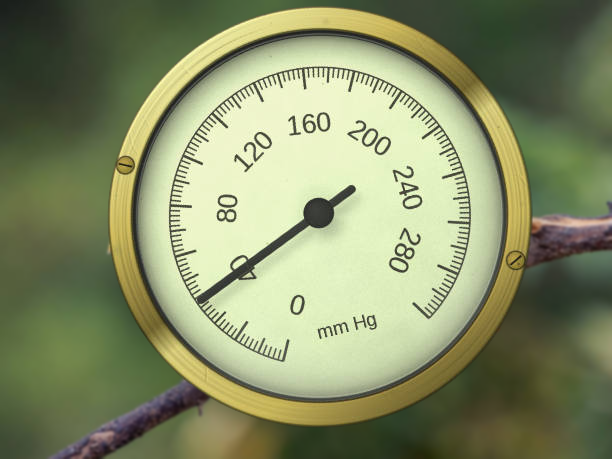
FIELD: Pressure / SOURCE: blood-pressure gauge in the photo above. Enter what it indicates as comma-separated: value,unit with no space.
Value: 40,mmHg
